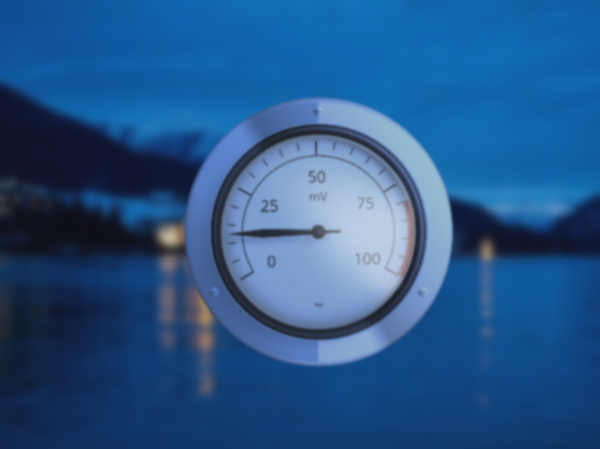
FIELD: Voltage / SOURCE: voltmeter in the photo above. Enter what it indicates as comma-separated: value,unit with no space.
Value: 12.5,mV
